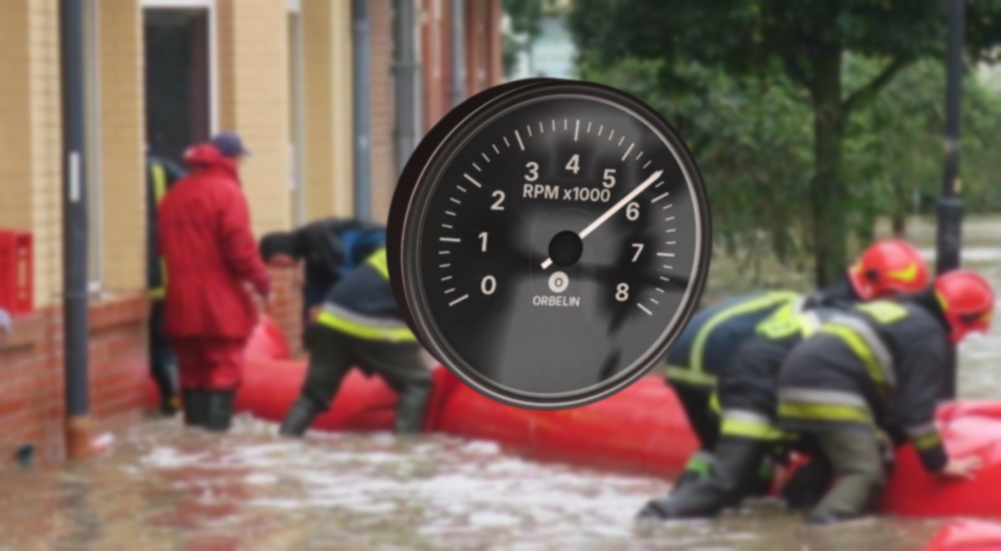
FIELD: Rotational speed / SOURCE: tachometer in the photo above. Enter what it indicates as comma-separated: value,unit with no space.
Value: 5600,rpm
